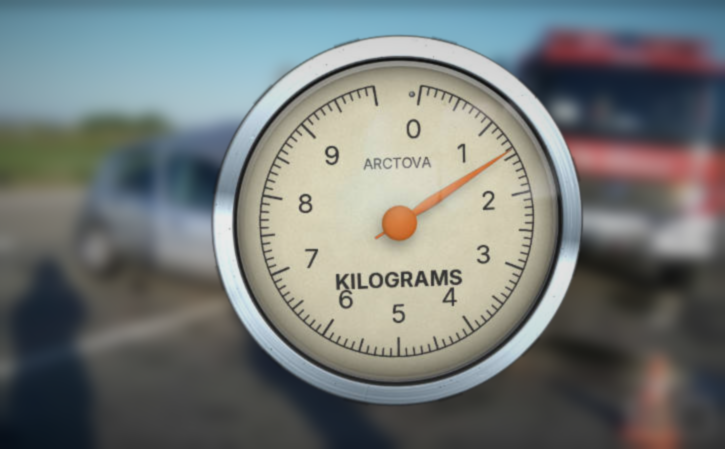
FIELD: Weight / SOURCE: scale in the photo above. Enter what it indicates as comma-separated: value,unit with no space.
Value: 1.4,kg
